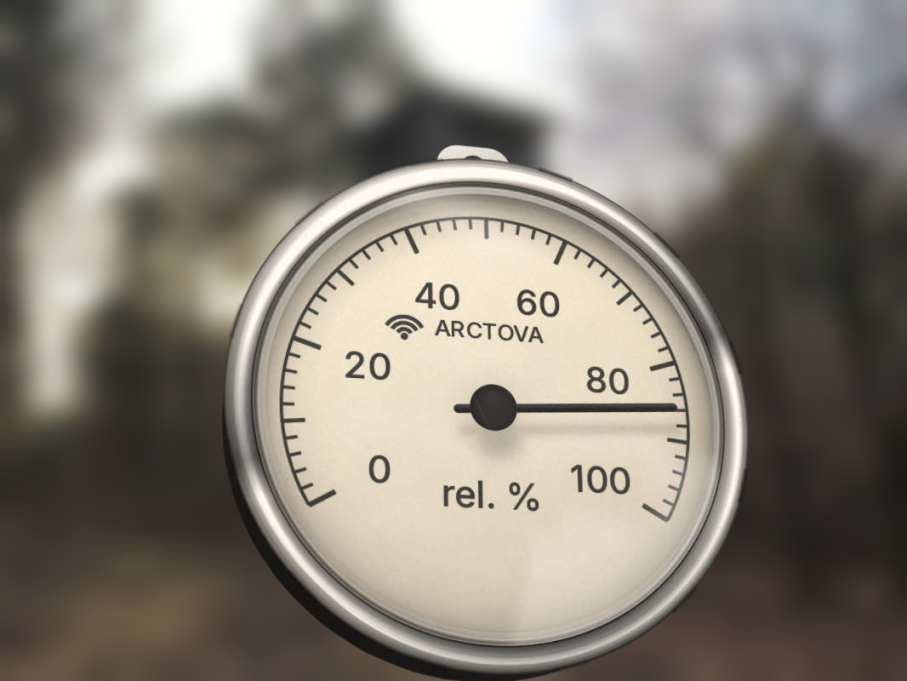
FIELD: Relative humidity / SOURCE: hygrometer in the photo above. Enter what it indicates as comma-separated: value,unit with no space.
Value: 86,%
